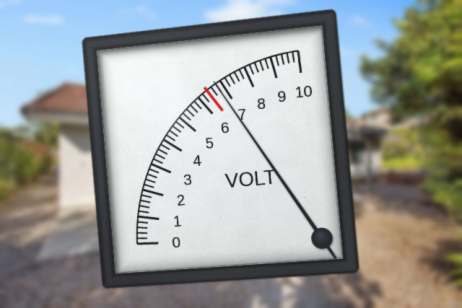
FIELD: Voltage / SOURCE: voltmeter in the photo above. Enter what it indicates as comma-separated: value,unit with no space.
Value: 6.8,V
